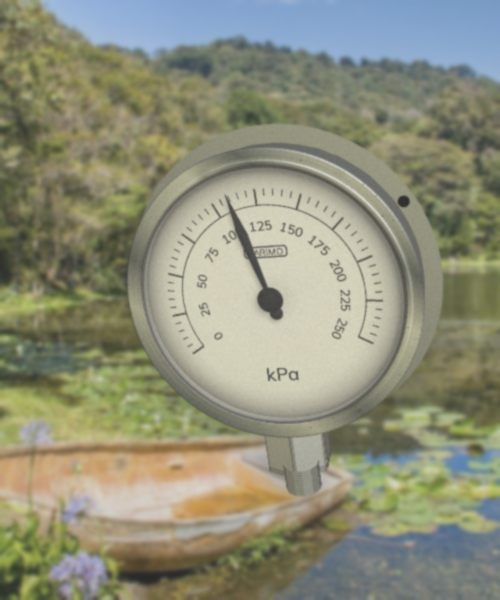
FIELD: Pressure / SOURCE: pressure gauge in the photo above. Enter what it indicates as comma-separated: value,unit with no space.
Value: 110,kPa
